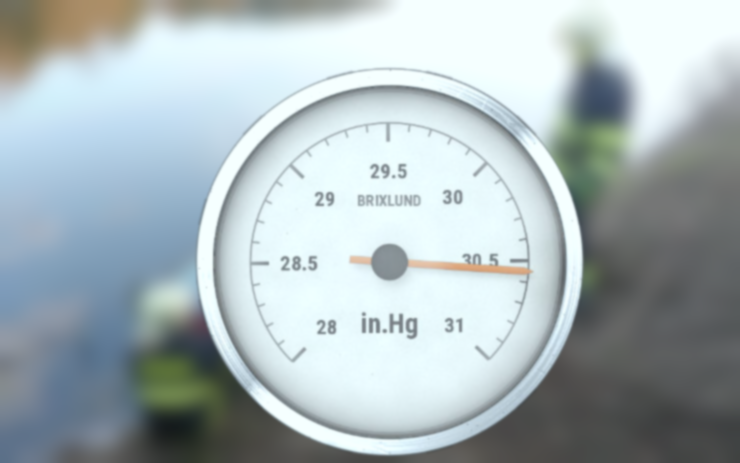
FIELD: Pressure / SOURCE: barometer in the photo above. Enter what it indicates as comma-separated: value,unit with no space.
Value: 30.55,inHg
